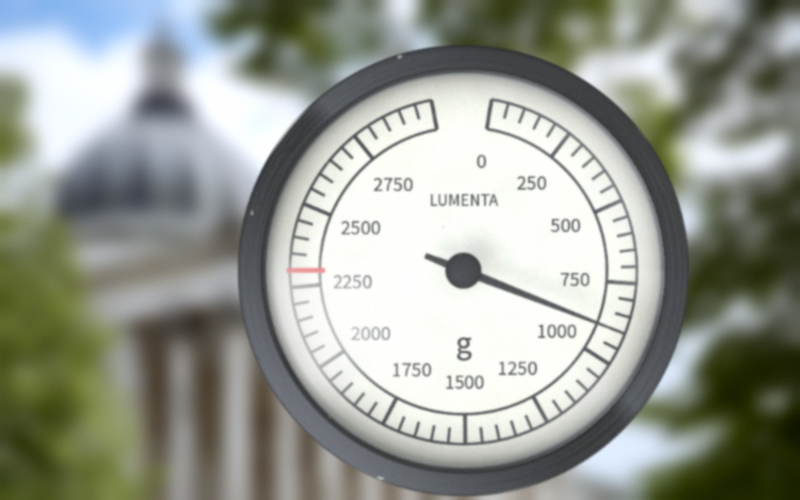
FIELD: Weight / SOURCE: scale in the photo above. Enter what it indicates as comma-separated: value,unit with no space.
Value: 900,g
